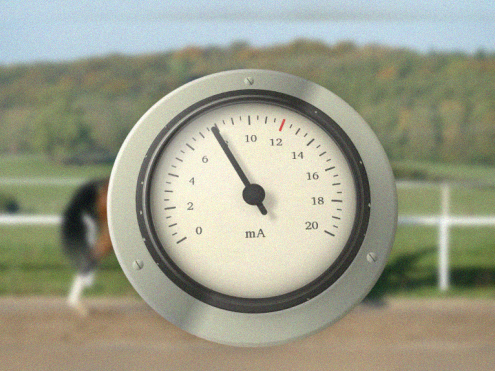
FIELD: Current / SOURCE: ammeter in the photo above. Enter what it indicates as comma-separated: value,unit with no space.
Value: 7.75,mA
